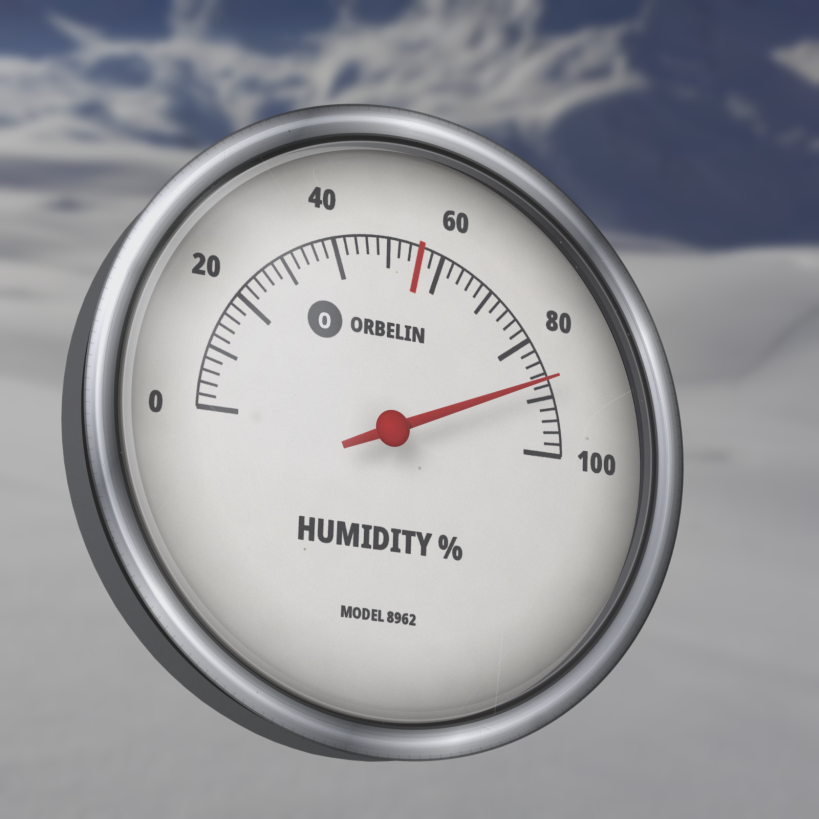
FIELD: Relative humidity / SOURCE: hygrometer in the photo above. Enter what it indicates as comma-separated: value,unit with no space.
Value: 87,%
